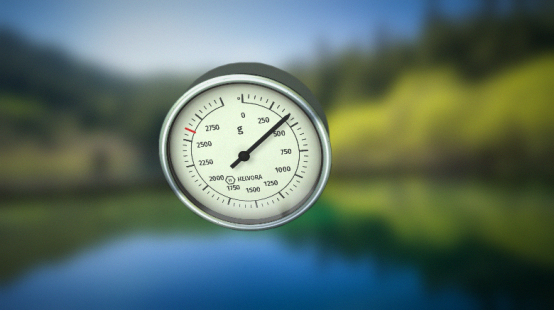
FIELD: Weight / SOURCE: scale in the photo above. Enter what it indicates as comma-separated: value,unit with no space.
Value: 400,g
